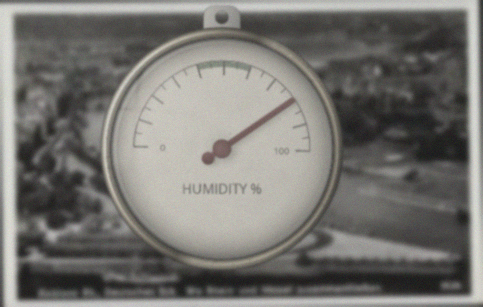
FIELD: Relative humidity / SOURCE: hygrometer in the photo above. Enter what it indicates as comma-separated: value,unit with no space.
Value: 80,%
